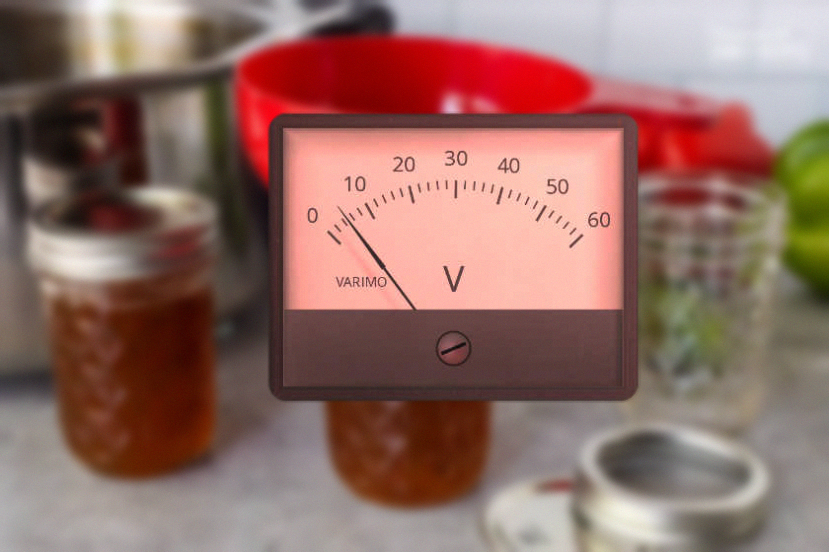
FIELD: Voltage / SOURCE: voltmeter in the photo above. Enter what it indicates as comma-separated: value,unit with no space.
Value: 5,V
